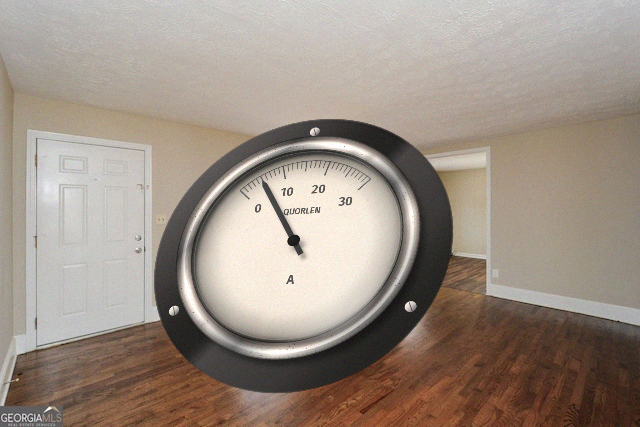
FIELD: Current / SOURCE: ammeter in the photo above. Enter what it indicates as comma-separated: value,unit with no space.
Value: 5,A
